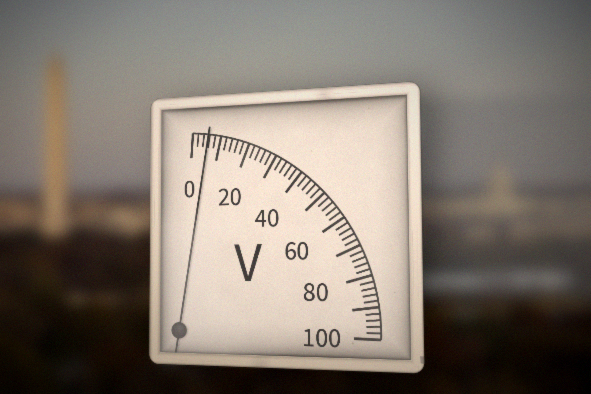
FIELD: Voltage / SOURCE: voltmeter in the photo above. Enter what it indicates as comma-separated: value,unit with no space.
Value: 6,V
